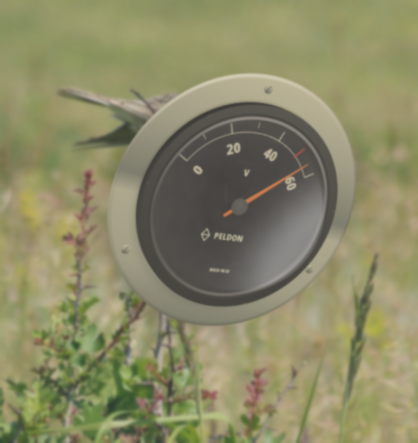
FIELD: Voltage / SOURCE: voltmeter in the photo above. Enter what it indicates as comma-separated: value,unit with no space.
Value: 55,V
